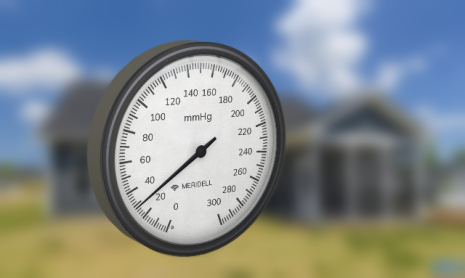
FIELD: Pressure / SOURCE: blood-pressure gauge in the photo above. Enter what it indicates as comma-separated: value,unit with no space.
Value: 30,mmHg
